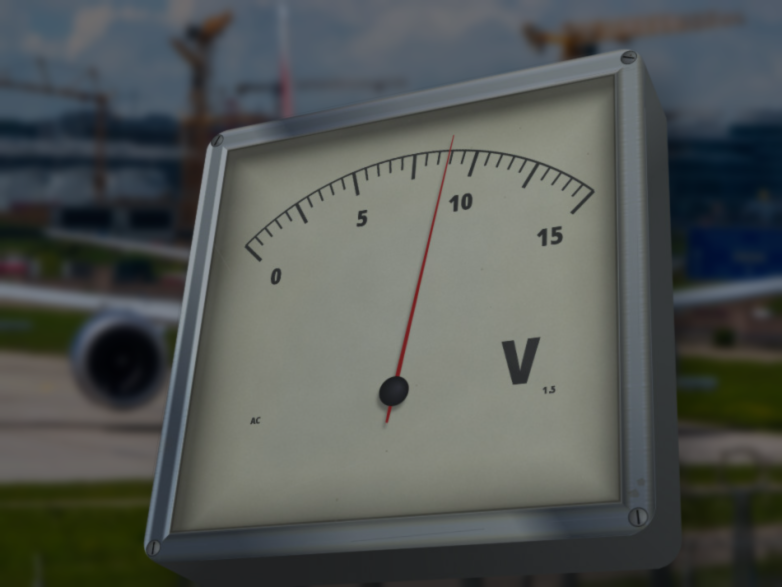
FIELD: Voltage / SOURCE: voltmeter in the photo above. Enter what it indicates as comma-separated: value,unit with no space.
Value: 9,V
